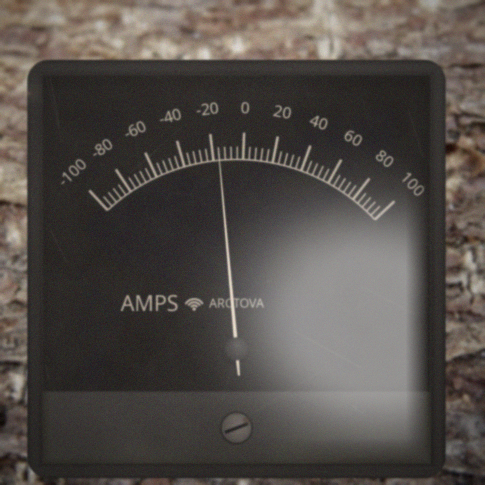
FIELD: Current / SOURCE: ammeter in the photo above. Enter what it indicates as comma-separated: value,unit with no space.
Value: -16,A
